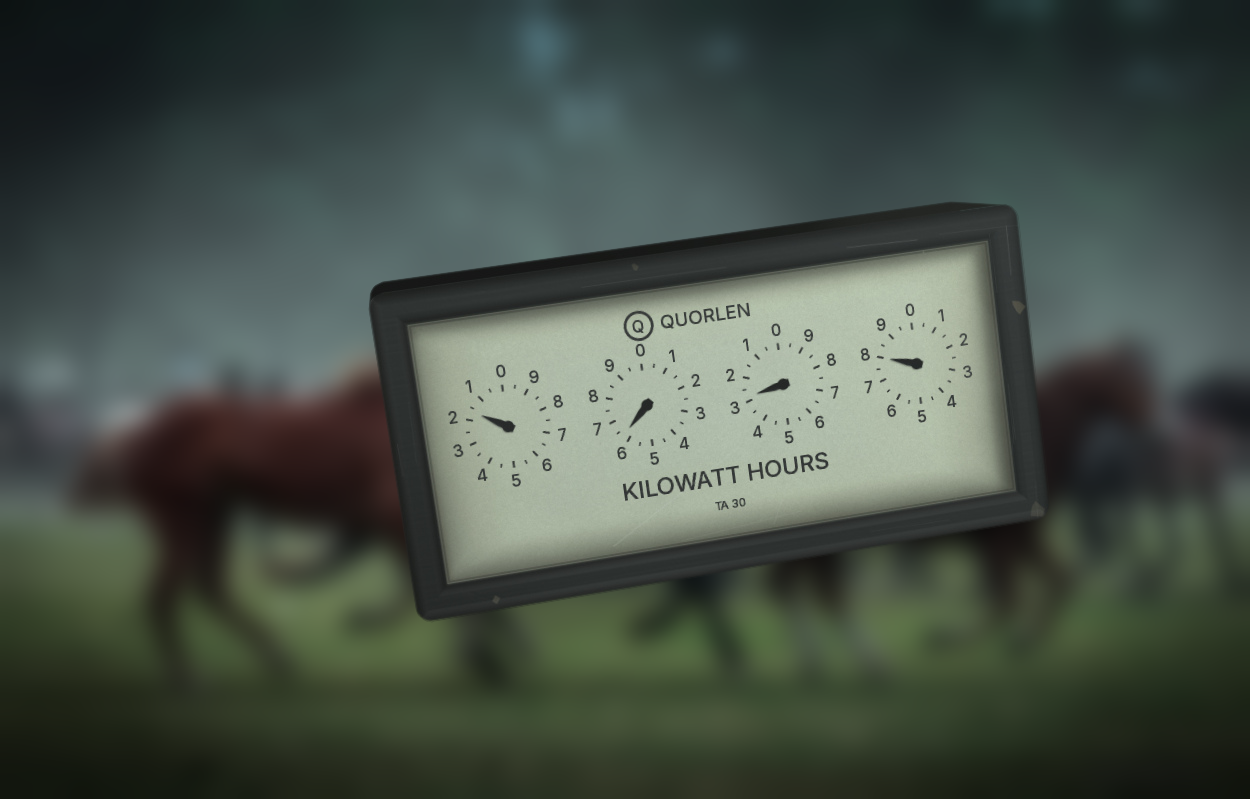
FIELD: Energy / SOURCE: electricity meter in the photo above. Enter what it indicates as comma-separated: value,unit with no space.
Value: 1628,kWh
